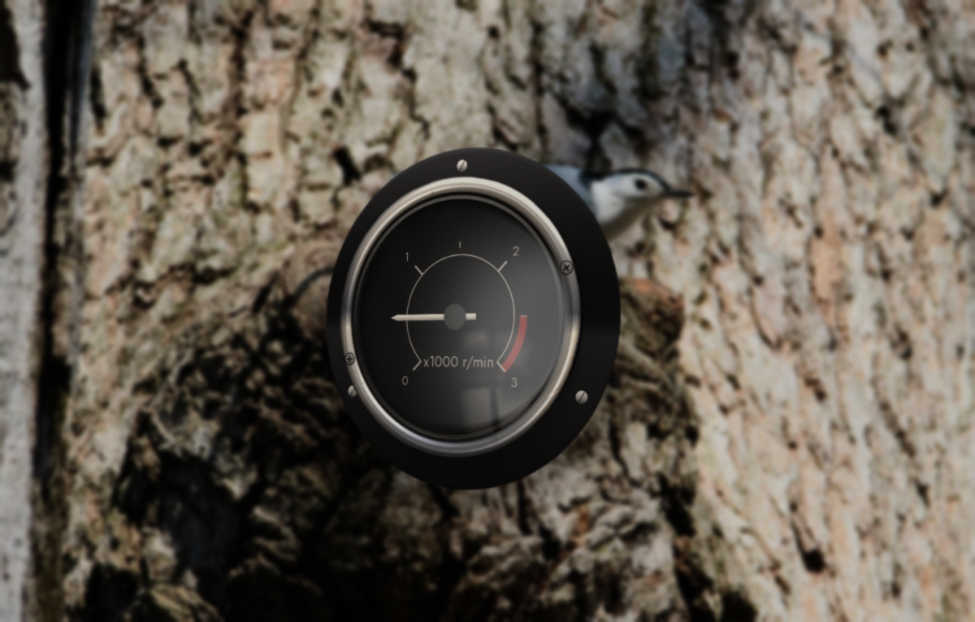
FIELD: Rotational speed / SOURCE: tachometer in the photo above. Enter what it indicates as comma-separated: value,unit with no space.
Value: 500,rpm
